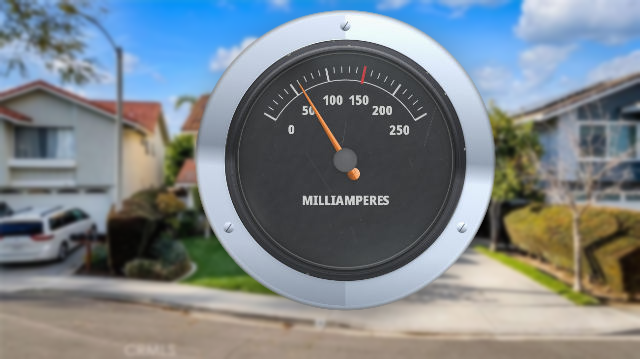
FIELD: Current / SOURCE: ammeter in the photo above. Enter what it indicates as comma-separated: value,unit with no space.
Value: 60,mA
